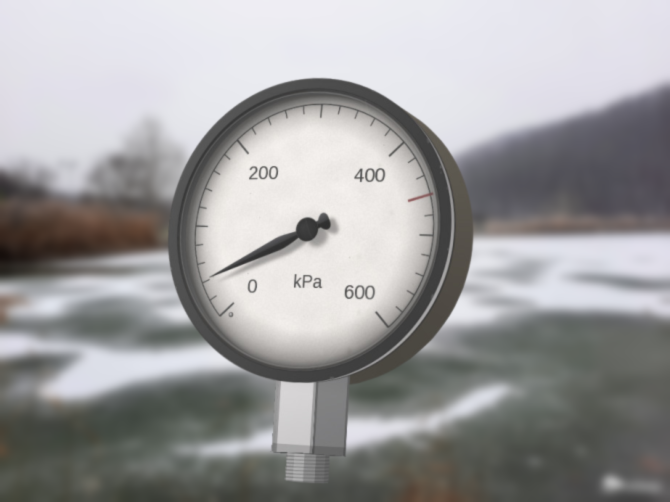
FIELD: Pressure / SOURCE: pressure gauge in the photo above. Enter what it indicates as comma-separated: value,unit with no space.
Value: 40,kPa
